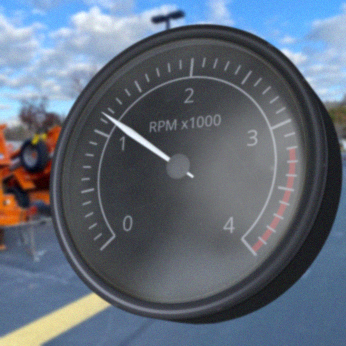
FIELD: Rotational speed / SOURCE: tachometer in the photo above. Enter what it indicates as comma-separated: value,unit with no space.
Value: 1150,rpm
